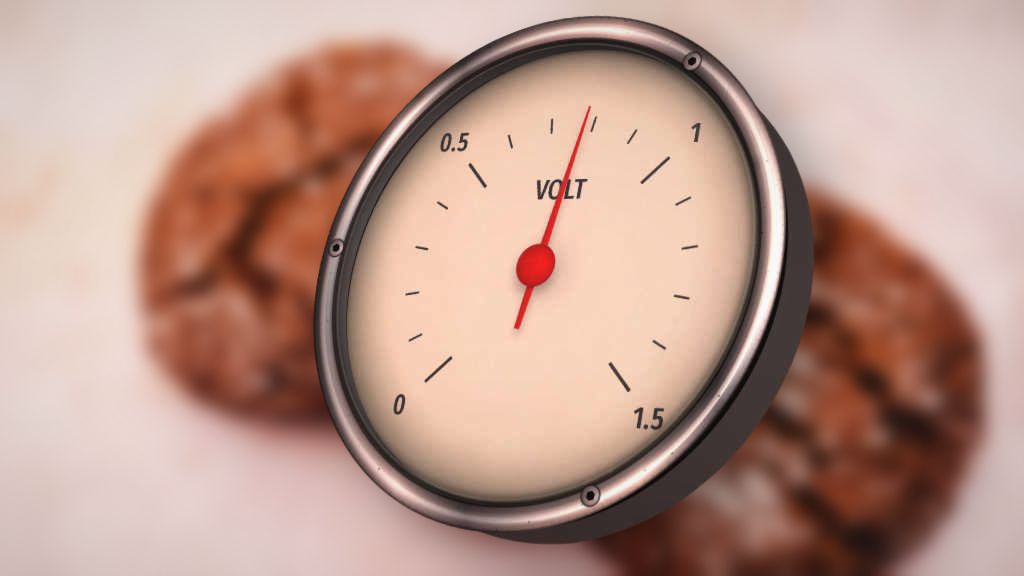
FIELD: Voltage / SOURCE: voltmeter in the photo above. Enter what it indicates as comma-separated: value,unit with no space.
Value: 0.8,V
